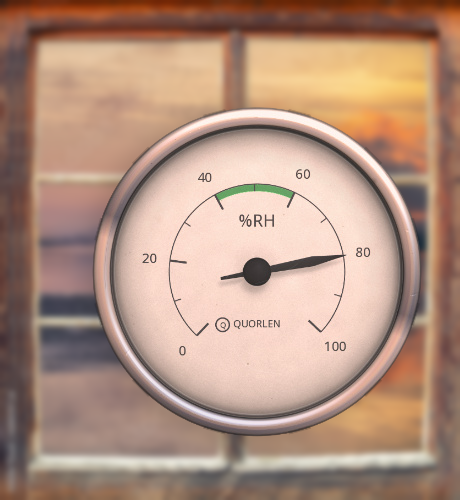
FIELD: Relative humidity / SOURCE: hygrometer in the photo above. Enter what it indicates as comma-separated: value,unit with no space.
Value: 80,%
